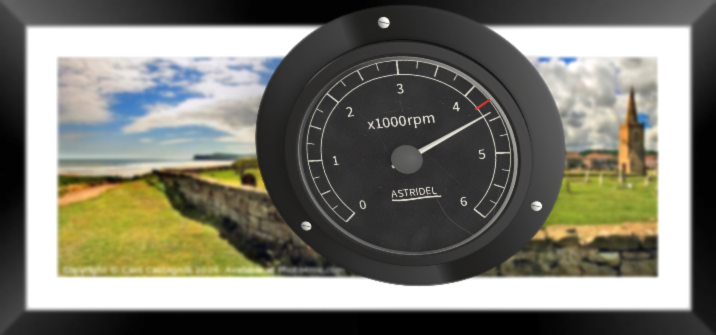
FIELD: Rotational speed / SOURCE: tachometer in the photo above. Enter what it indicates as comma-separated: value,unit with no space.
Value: 4375,rpm
